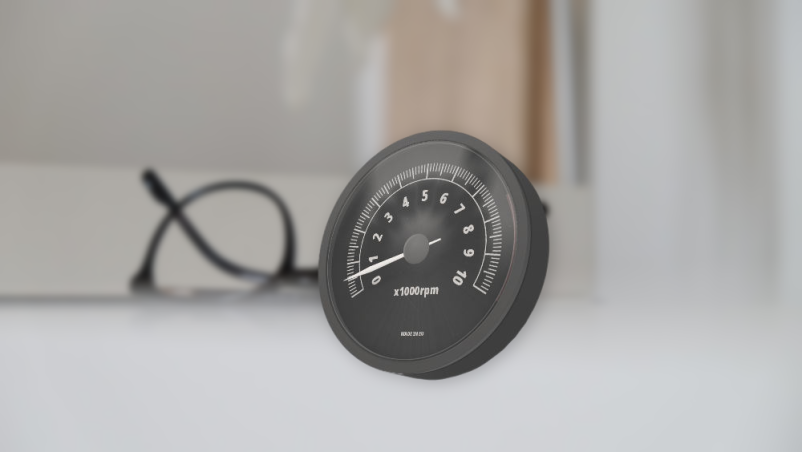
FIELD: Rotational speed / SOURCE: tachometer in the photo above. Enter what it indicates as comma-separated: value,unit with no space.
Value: 500,rpm
